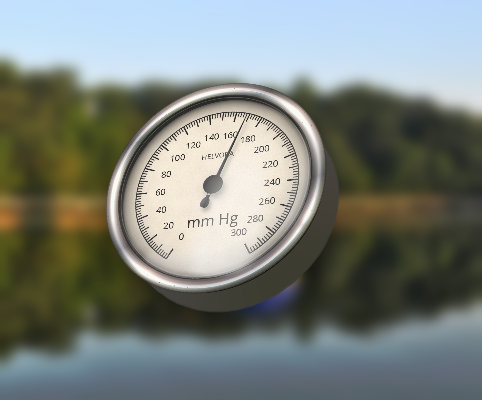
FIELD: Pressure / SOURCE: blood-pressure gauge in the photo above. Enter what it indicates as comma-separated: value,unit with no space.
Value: 170,mmHg
